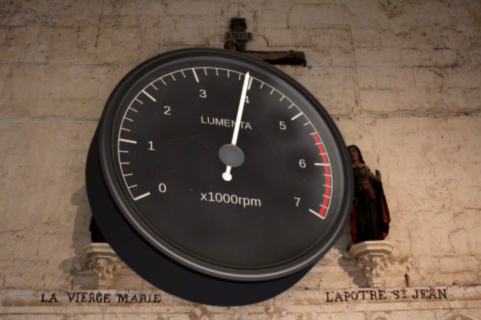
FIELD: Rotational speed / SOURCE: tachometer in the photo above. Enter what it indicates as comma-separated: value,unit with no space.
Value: 3900,rpm
